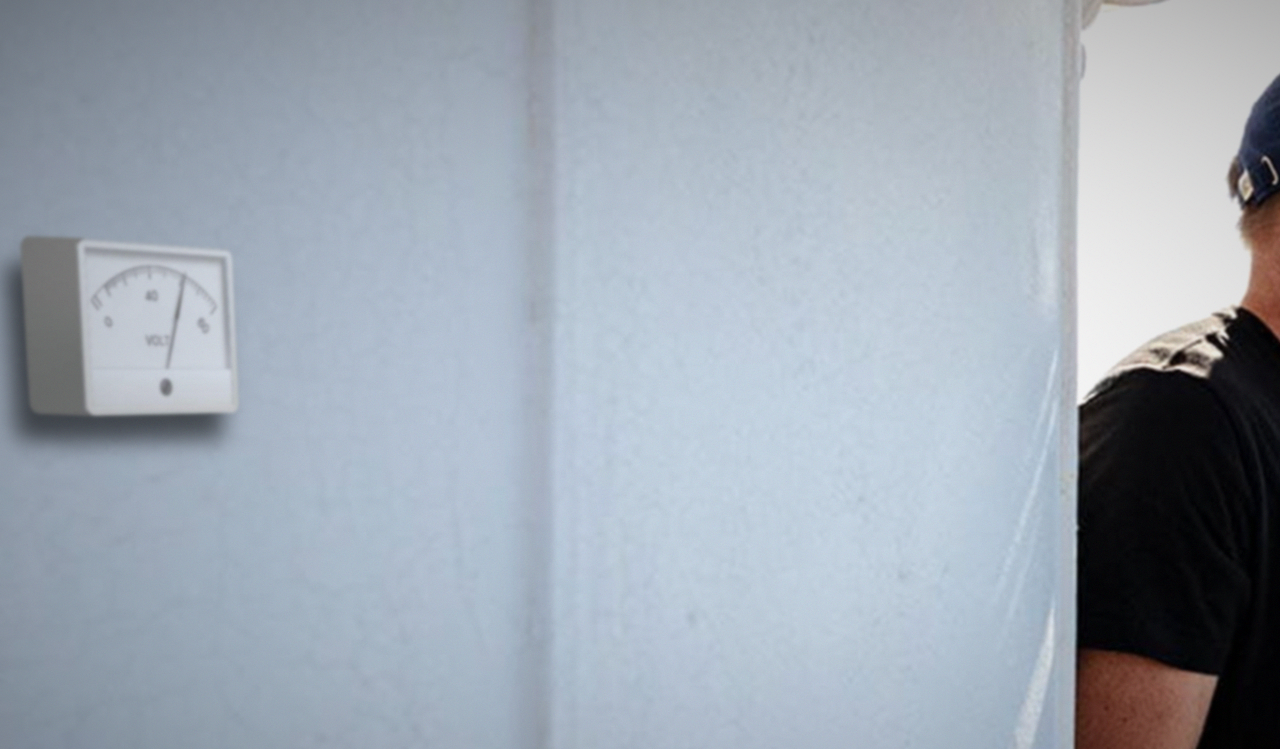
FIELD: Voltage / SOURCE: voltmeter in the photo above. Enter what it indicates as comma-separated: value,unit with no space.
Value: 50,V
